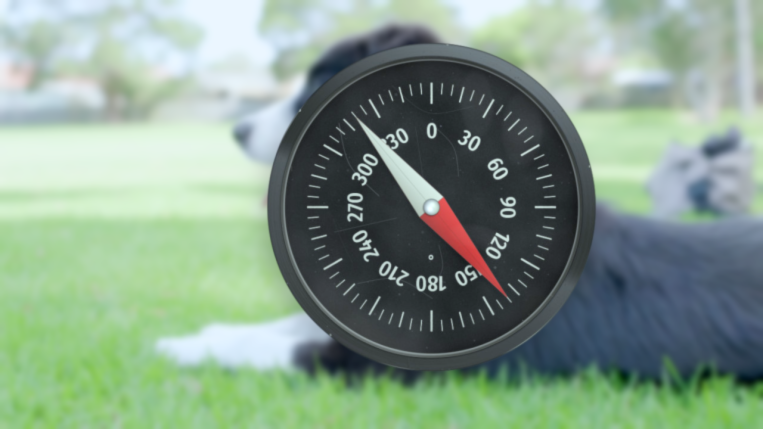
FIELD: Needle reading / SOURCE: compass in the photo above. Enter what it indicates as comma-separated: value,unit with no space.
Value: 140,°
